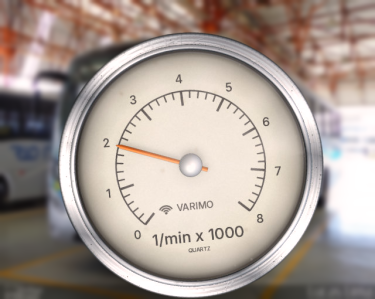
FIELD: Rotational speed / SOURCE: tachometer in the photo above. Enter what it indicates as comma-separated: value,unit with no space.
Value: 2000,rpm
